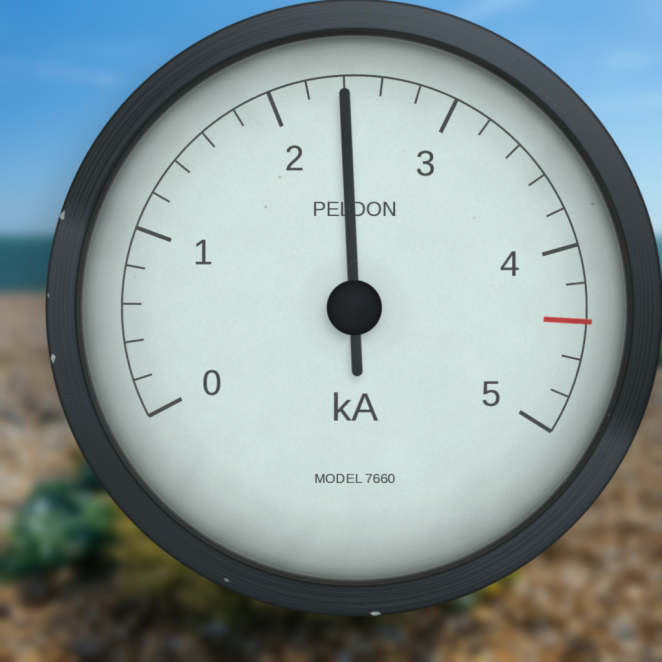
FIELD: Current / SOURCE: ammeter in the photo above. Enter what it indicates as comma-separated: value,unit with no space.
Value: 2.4,kA
